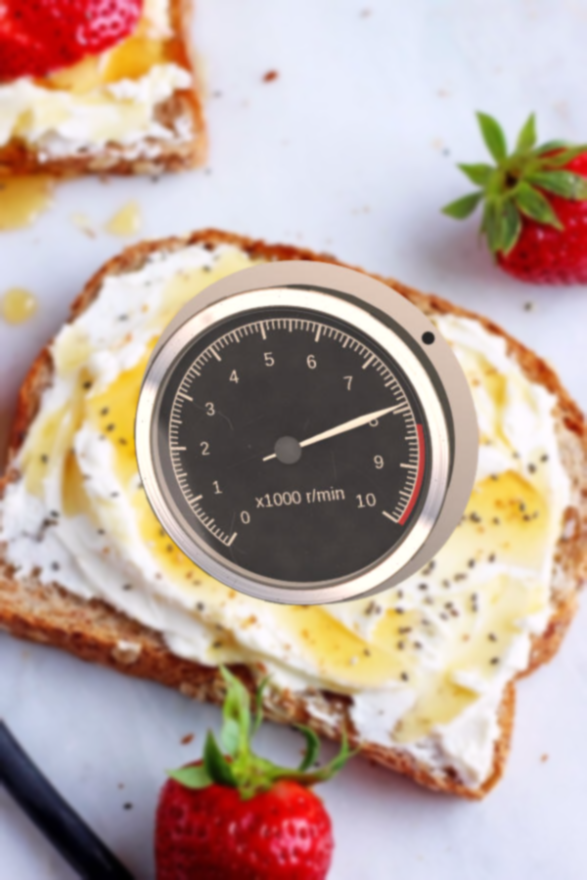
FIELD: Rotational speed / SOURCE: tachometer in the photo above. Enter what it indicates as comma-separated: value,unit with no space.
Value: 7900,rpm
